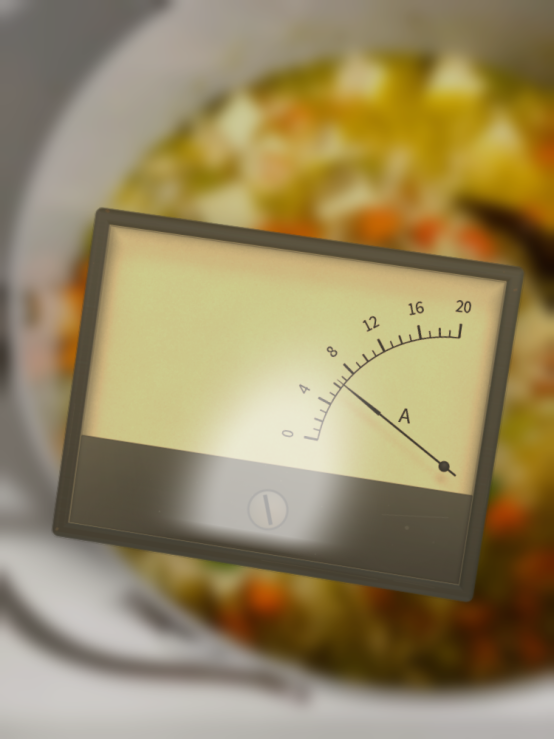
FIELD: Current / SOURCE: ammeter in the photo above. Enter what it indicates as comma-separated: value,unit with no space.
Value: 6.5,A
